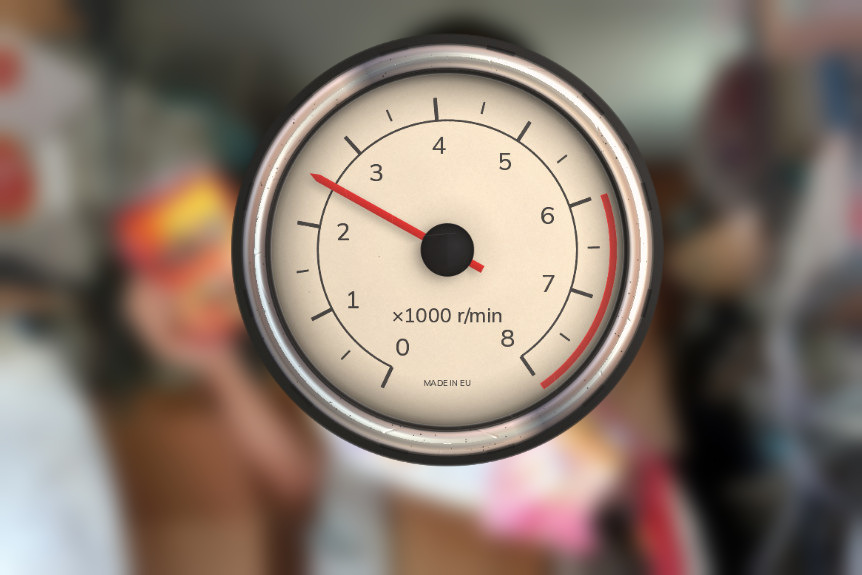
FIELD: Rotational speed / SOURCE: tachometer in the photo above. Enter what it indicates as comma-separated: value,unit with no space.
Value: 2500,rpm
